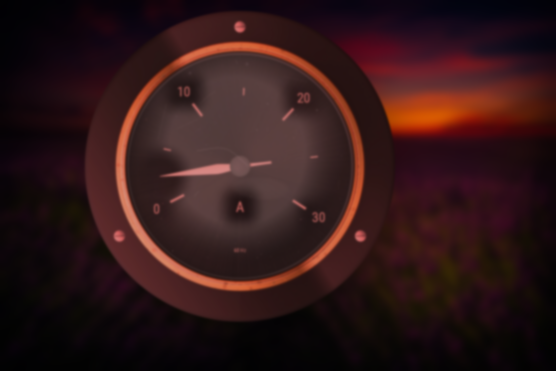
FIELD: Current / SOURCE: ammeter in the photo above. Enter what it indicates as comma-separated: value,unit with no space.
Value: 2.5,A
